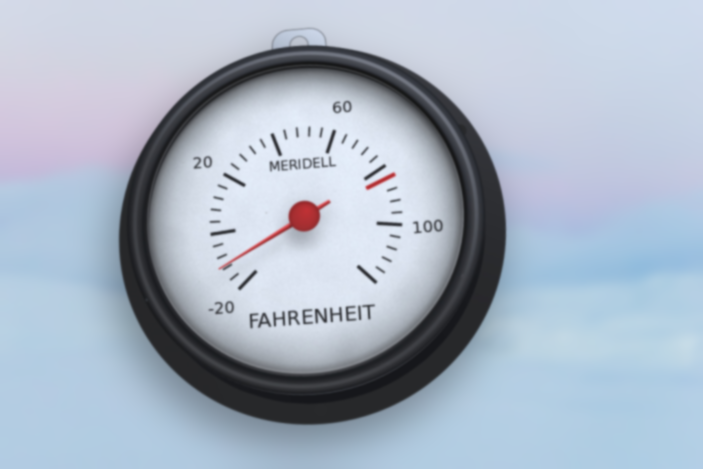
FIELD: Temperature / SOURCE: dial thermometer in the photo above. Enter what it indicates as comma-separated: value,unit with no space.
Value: -12,°F
